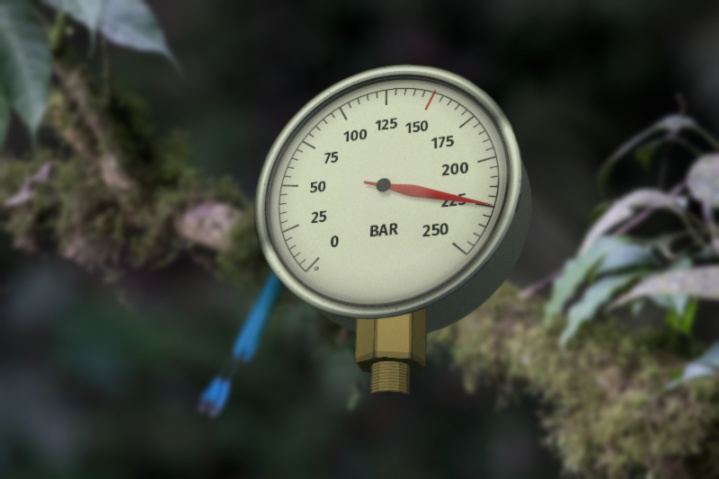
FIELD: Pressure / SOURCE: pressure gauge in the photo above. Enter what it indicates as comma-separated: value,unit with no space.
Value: 225,bar
